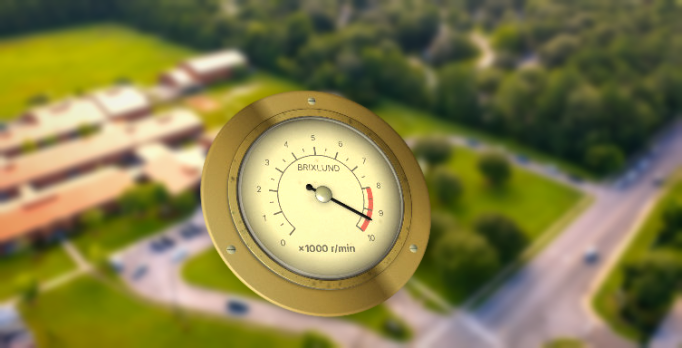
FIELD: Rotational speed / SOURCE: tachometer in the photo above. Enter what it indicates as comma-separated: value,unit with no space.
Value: 9500,rpm
